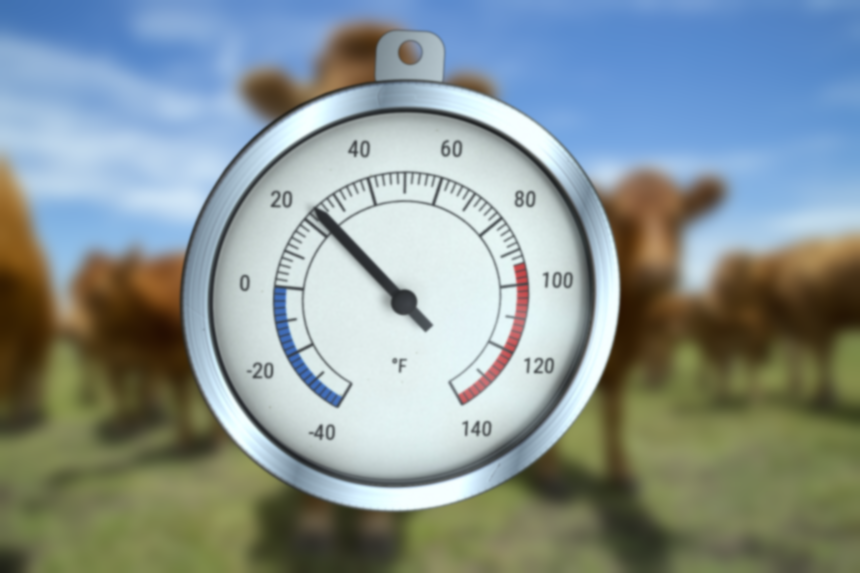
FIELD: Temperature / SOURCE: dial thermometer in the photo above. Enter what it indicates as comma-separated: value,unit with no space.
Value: 24,°F
